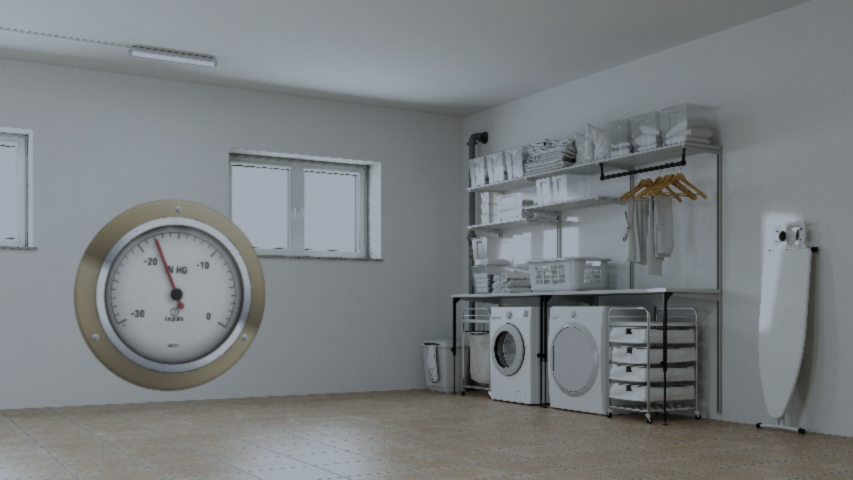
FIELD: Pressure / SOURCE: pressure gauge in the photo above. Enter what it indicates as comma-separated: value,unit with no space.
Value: -18,inHg
